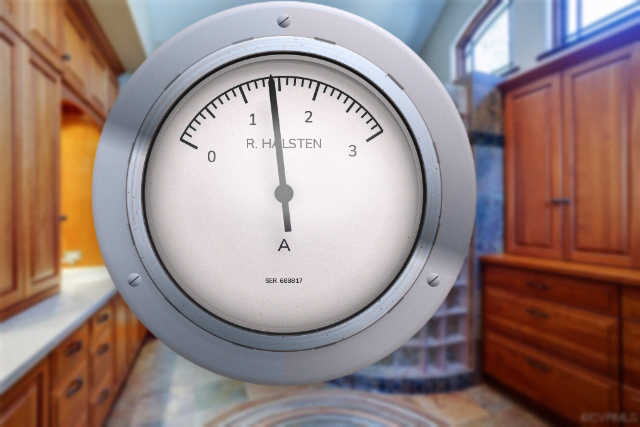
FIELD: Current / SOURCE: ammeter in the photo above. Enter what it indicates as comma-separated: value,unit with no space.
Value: 1.4,A
